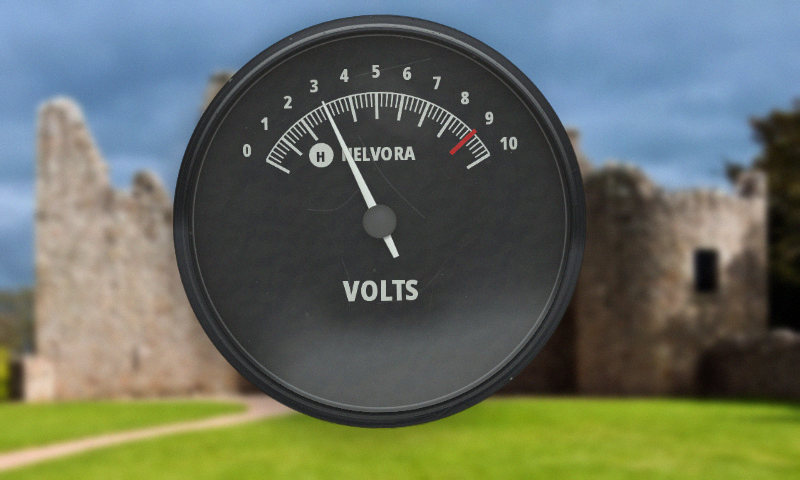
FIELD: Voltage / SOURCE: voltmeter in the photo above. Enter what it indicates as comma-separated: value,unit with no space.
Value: 3,V
